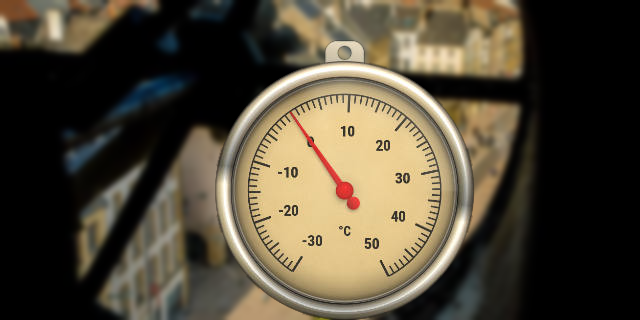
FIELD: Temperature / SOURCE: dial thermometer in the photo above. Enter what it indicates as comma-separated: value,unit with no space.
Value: 0,°C
